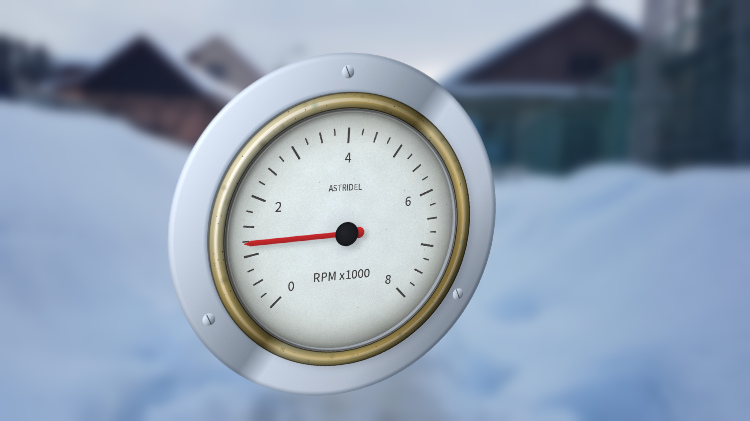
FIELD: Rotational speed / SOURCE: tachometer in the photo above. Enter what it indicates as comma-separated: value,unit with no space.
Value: 1250,rpm
